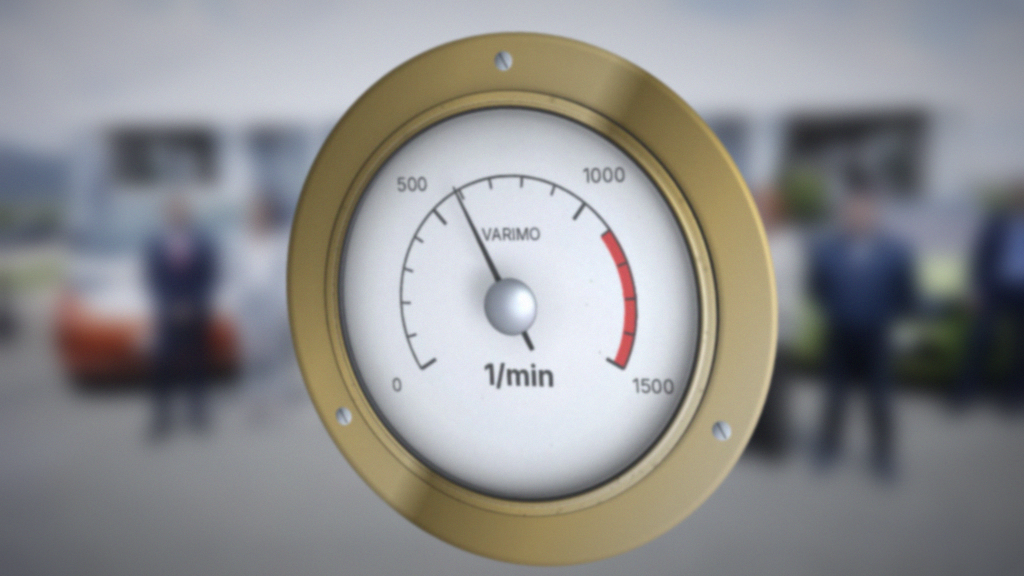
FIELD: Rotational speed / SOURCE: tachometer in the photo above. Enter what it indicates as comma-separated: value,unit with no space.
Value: 600,rpm
